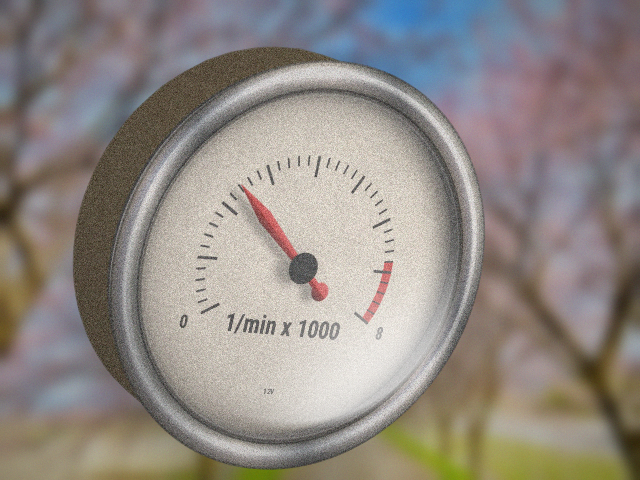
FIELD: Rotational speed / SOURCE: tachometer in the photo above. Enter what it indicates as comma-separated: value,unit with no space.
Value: 2400,rpm
